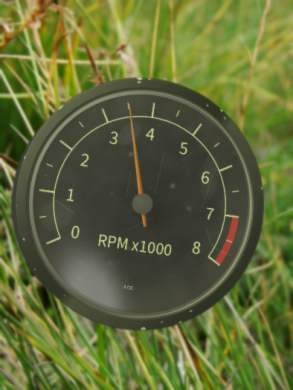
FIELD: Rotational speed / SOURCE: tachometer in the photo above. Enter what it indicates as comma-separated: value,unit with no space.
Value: 3500,rpm
